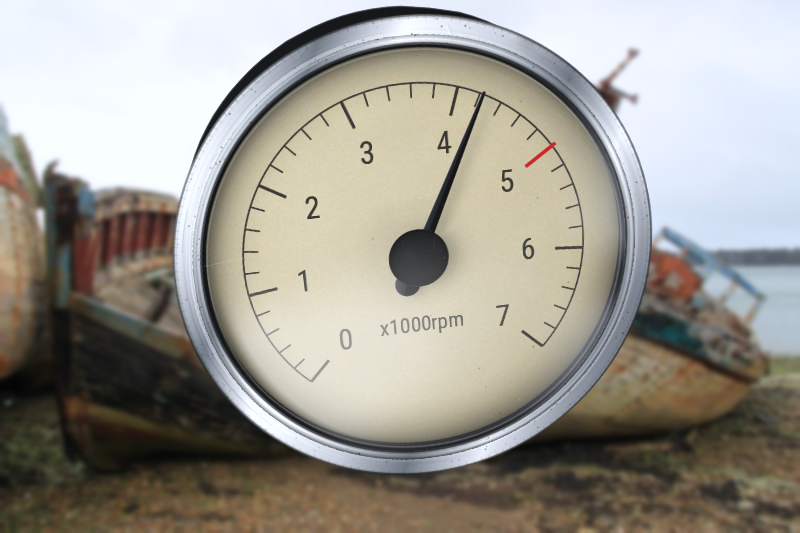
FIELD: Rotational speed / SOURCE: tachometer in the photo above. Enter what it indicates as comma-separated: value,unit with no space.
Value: 4200,rpm
